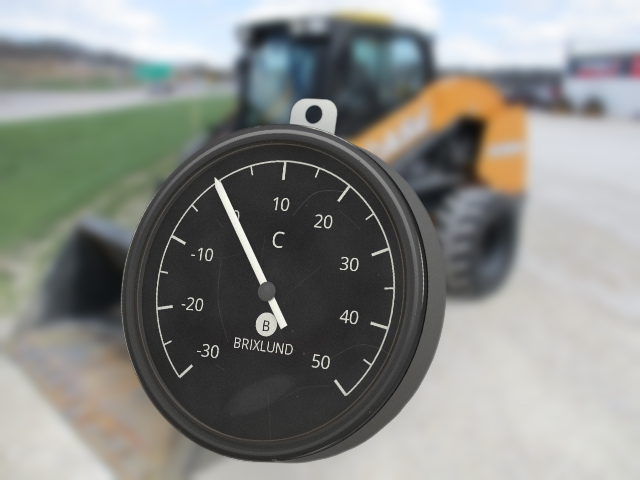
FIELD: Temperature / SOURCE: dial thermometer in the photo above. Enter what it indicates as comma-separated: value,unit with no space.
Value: 0,°C
